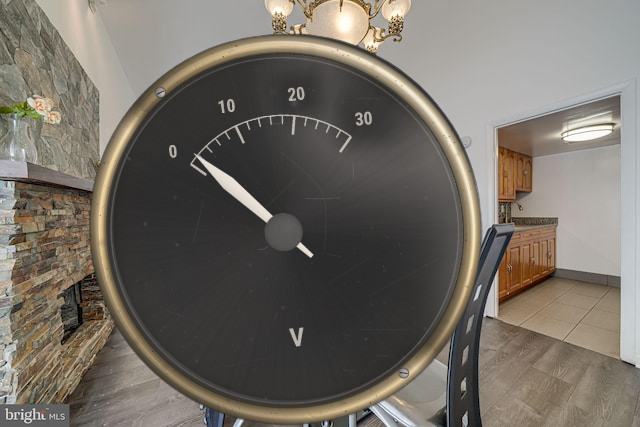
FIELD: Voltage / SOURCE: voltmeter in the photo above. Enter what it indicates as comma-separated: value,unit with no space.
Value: 2,V
